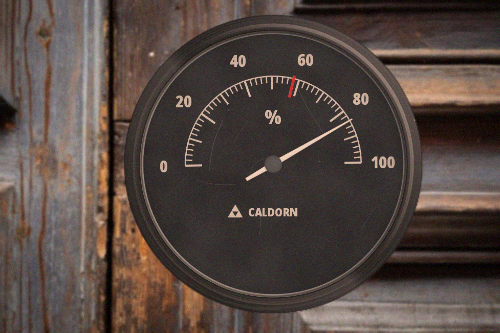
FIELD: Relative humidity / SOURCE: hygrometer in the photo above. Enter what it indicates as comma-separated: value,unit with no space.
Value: 84,%
